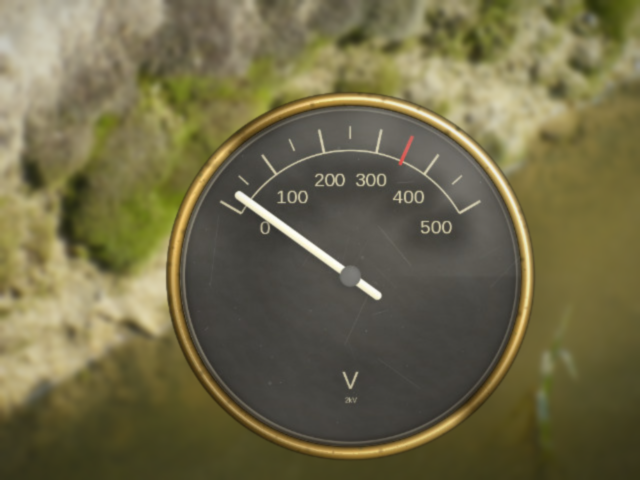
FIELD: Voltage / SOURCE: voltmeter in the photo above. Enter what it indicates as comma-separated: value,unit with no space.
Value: 25,V
